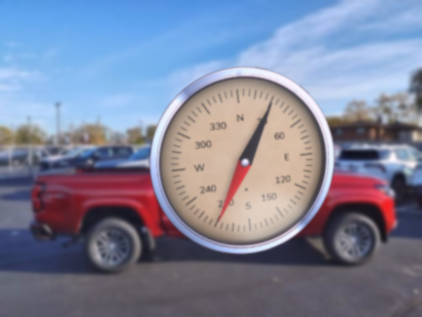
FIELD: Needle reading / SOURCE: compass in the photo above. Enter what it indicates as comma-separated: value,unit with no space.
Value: 210,°
